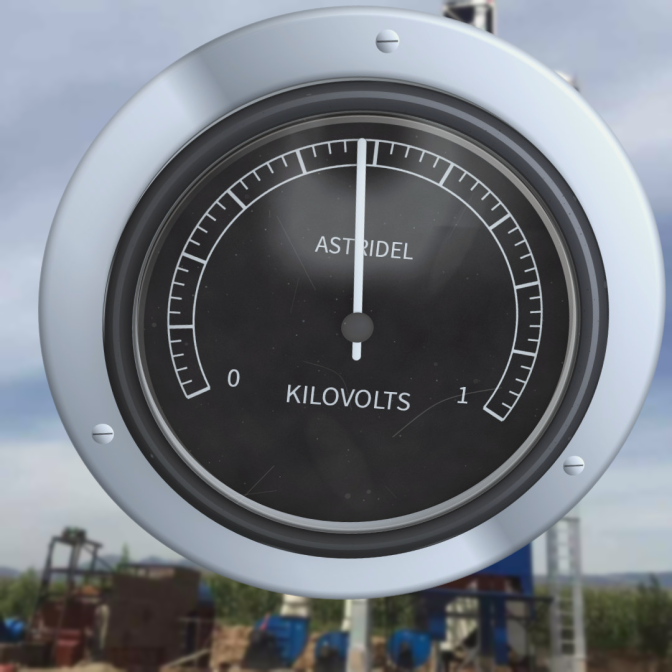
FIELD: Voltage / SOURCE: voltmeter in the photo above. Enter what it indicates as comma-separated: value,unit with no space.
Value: 0.48,kV
